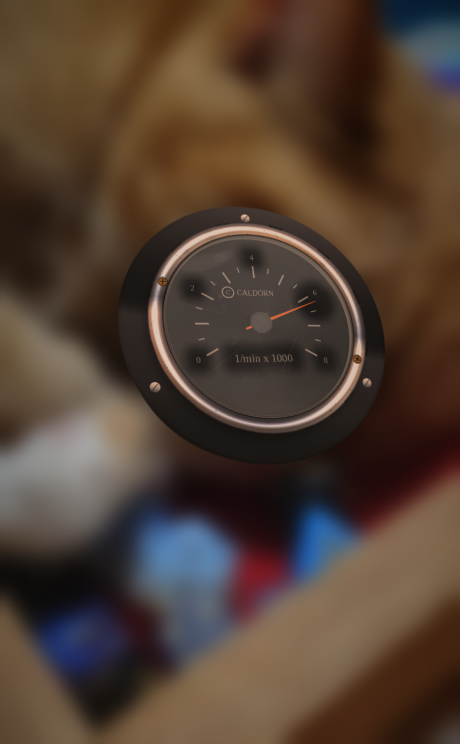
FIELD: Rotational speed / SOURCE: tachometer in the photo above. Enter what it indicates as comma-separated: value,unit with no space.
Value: 6250,rpm
